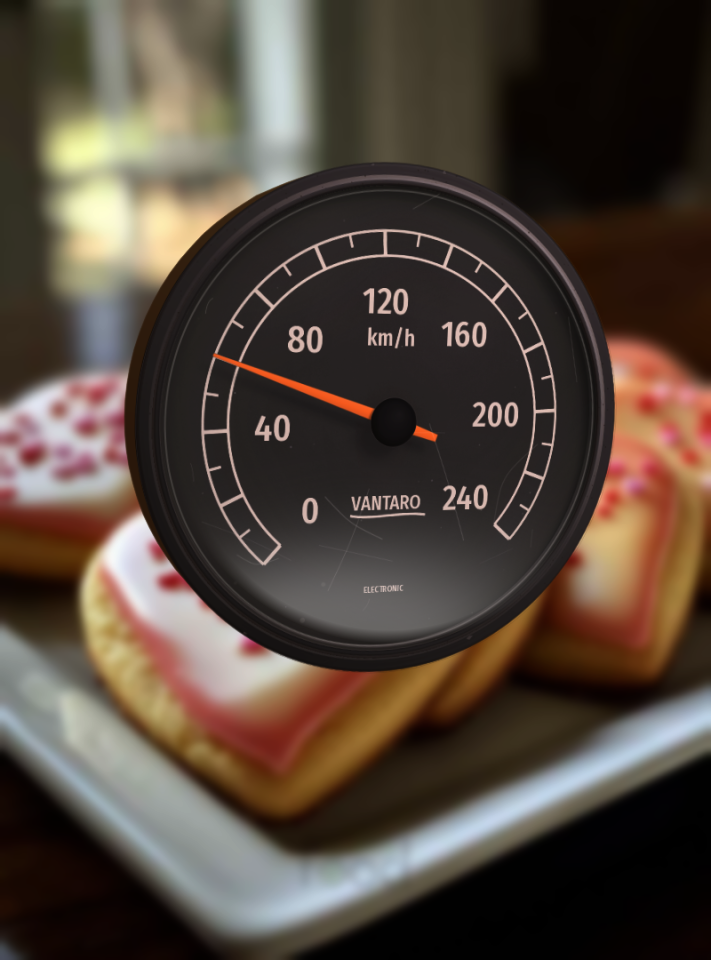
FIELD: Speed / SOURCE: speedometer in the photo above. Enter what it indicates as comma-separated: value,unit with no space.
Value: 60,km/h
